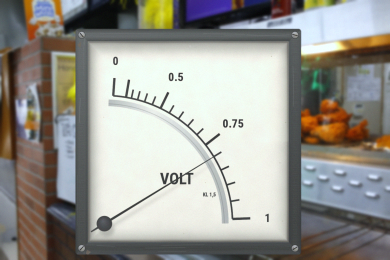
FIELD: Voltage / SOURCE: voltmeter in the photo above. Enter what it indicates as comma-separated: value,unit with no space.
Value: 0.8,V
